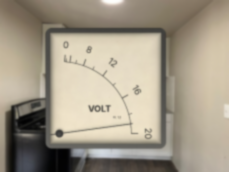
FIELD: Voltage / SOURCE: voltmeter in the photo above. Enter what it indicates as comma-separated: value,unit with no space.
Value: 19,V
